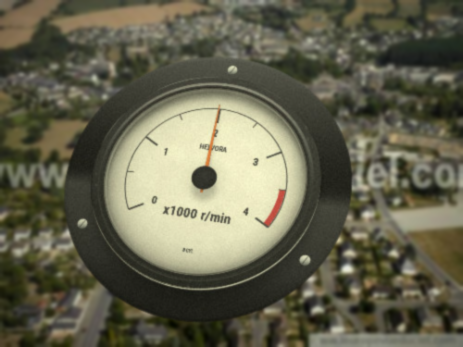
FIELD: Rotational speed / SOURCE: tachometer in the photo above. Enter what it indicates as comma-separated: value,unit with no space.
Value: 2000,rpm
